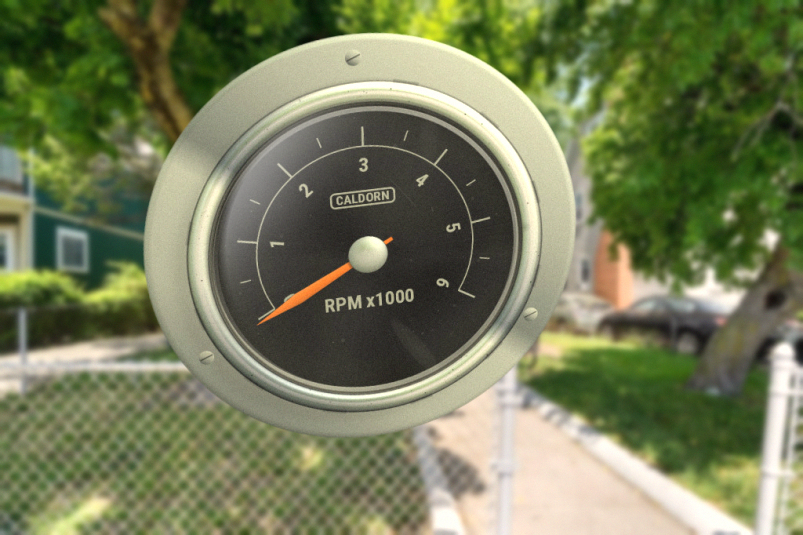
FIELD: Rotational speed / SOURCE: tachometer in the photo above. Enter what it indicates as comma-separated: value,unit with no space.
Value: 0,rpm
